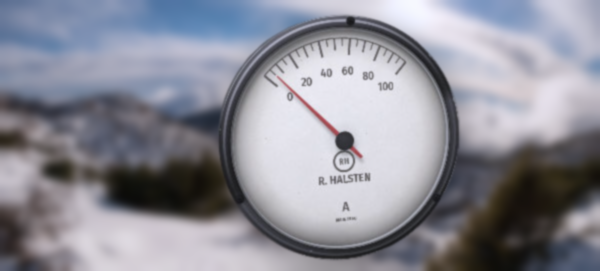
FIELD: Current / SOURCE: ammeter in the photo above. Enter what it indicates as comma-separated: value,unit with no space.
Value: 5,A
